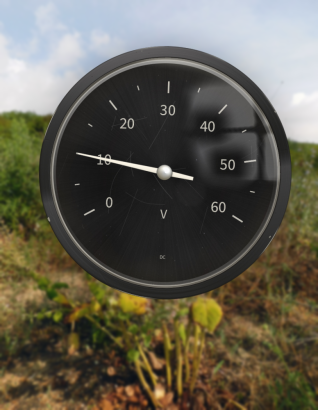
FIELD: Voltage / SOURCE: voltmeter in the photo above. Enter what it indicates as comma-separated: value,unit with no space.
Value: 10,V
